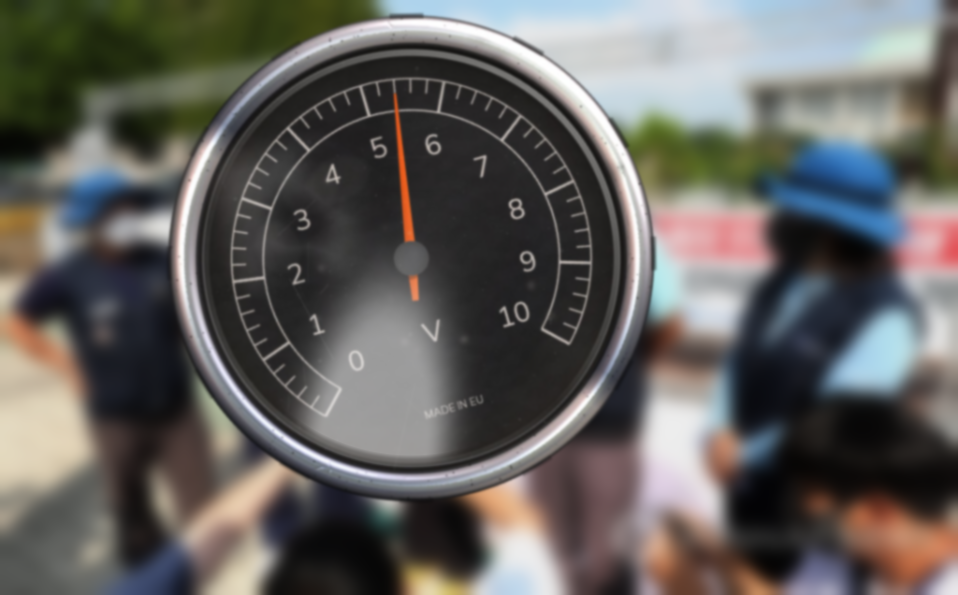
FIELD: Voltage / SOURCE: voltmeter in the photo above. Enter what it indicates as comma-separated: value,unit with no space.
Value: 5.4,V
